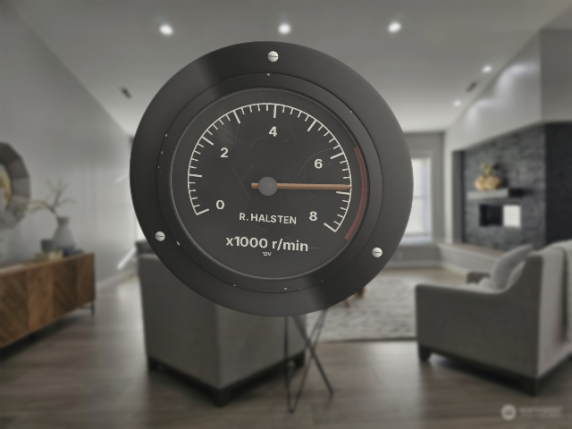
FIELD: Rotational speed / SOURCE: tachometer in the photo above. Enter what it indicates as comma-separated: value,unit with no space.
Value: 6800,rpm
